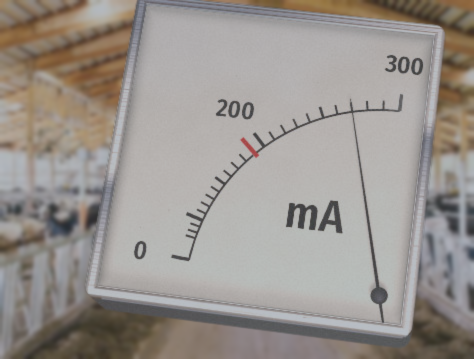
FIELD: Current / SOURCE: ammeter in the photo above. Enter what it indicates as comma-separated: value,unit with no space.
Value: 270,mA
